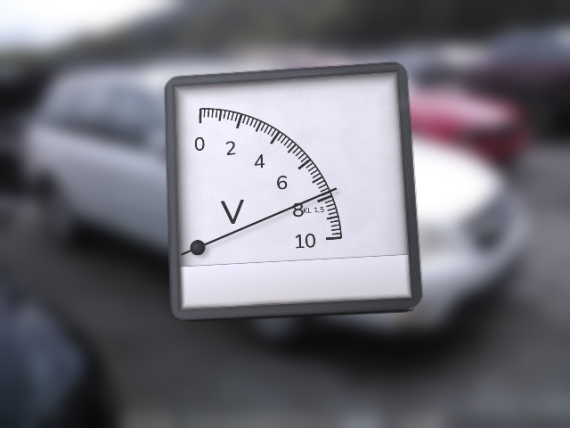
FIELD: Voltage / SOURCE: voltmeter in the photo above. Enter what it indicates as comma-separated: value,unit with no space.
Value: 7.8,V
